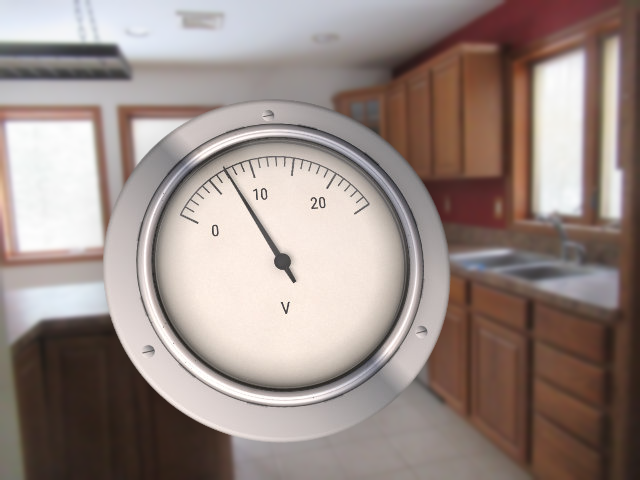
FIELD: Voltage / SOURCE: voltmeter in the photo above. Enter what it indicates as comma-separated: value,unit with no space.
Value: 7,V
